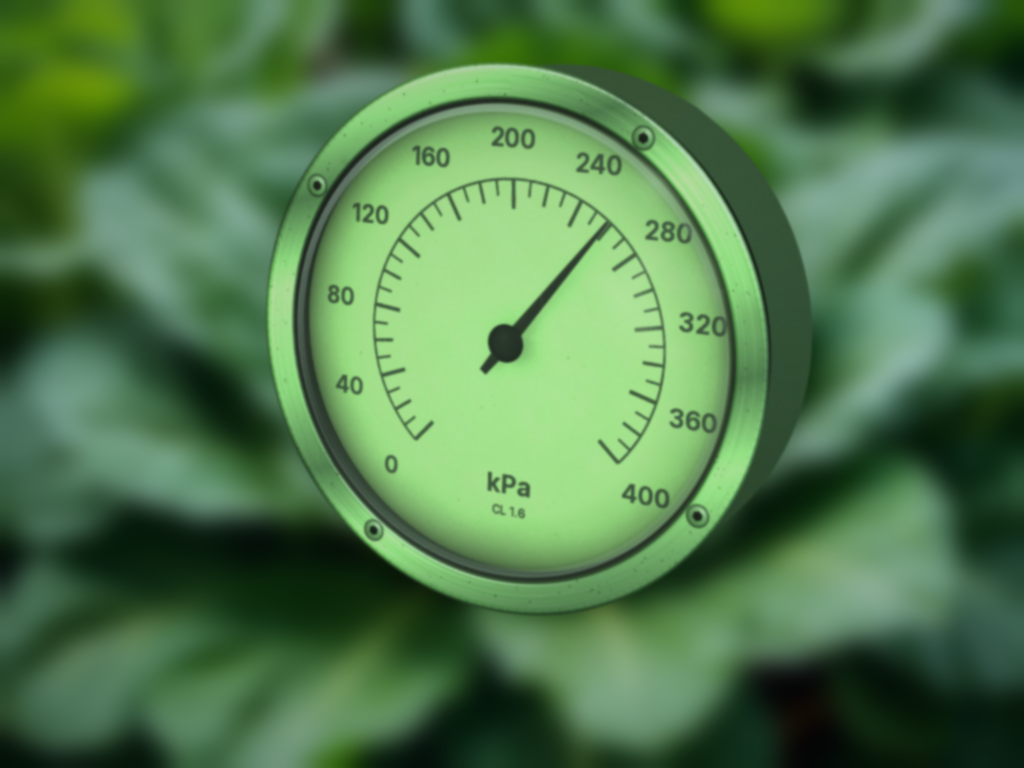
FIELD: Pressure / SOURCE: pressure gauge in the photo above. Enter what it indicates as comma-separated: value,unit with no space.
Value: 260,kPa
